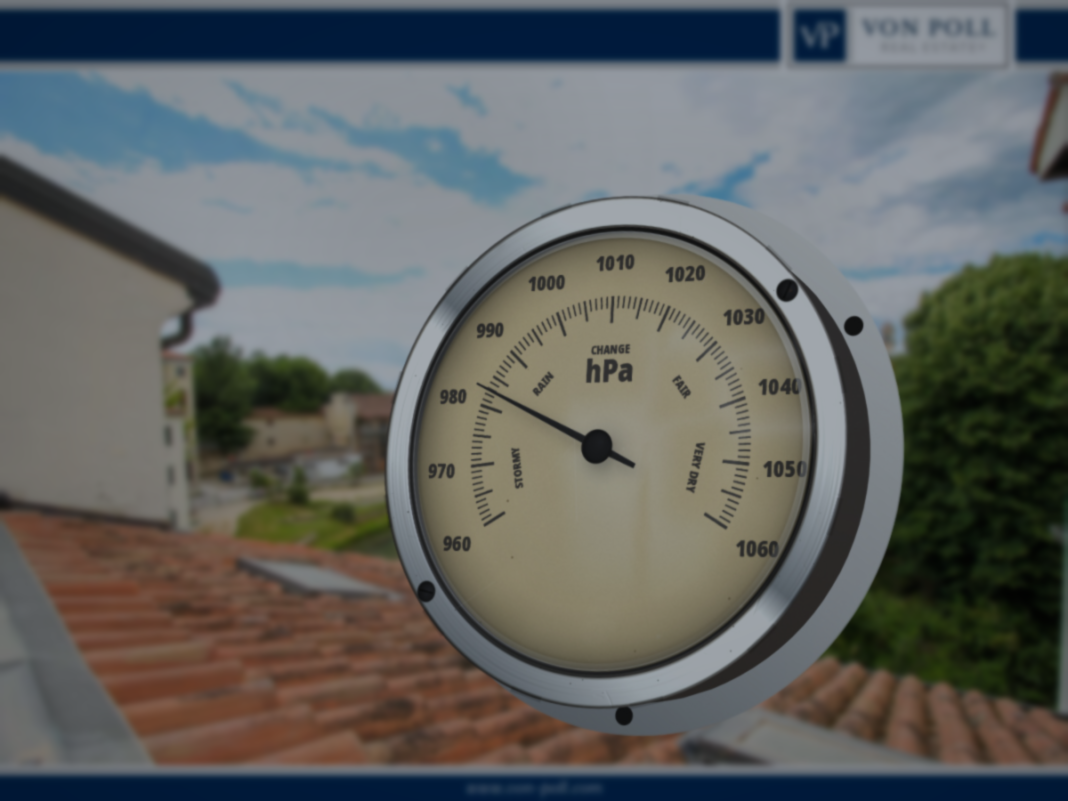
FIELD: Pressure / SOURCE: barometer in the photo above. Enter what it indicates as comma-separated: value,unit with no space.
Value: 983,hPa
